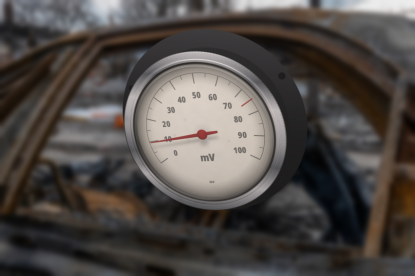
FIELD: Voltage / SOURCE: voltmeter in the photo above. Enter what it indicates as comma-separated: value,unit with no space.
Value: 10,mV
